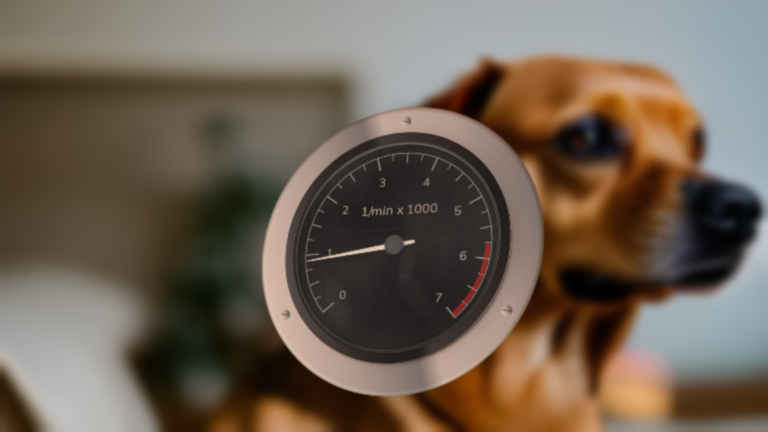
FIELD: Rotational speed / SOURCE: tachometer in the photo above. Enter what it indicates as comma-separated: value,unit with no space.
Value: 875,rpm
